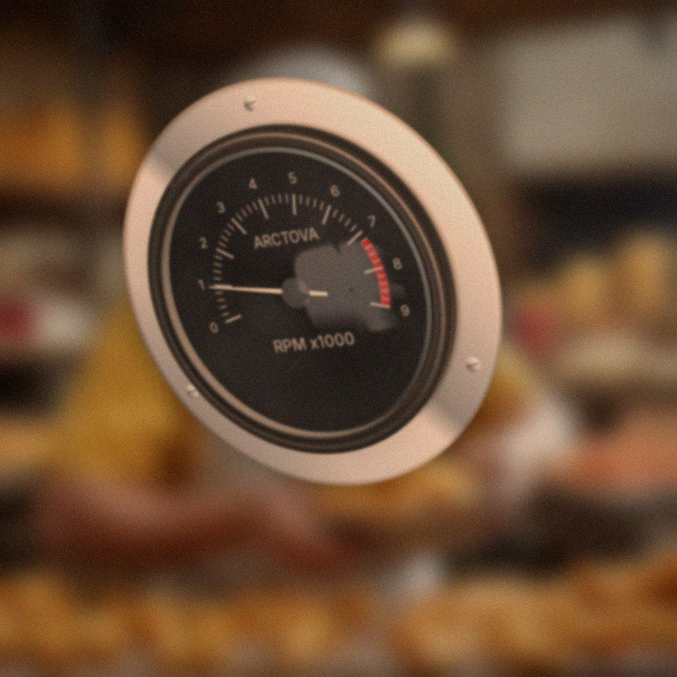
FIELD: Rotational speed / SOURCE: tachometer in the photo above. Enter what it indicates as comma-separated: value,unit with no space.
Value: 1000,rpm
